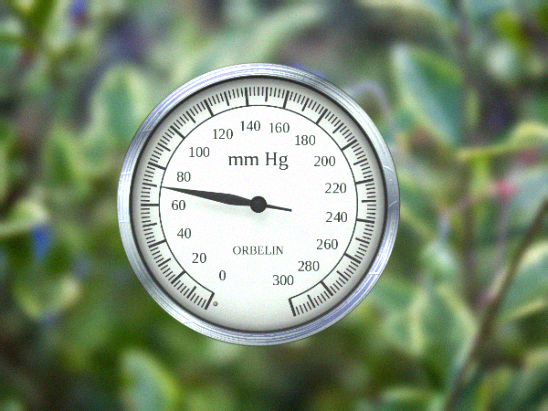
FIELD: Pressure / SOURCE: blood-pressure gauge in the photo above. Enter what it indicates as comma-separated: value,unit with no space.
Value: 70,mmHg
